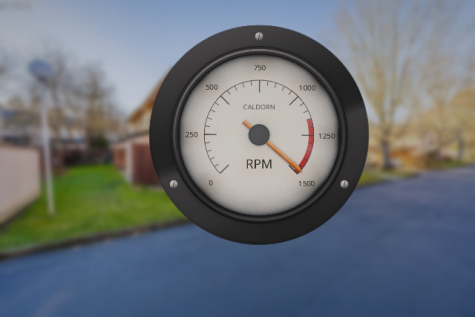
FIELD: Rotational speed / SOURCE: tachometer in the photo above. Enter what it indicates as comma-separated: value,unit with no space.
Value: 1475,rpm
